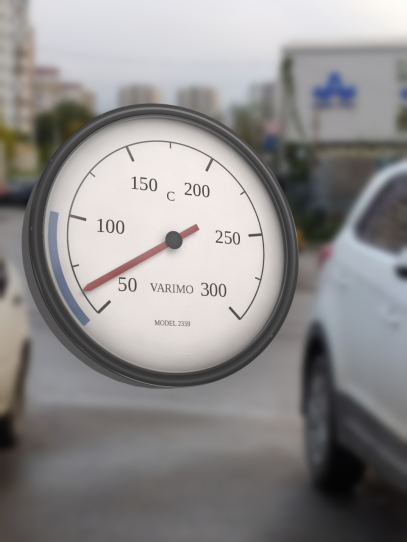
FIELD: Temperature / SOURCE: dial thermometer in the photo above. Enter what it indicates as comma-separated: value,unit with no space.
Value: 62.5,°C
